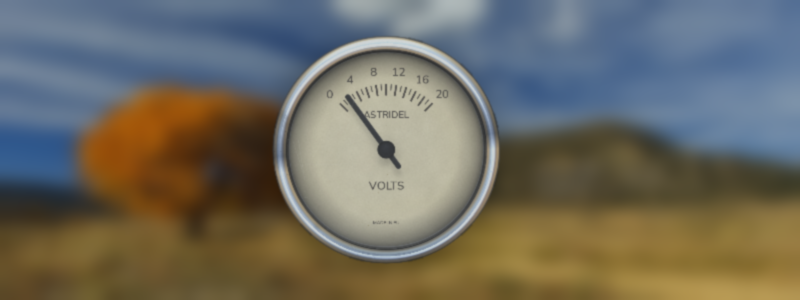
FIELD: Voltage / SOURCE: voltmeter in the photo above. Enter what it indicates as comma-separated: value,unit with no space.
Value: 2,V
